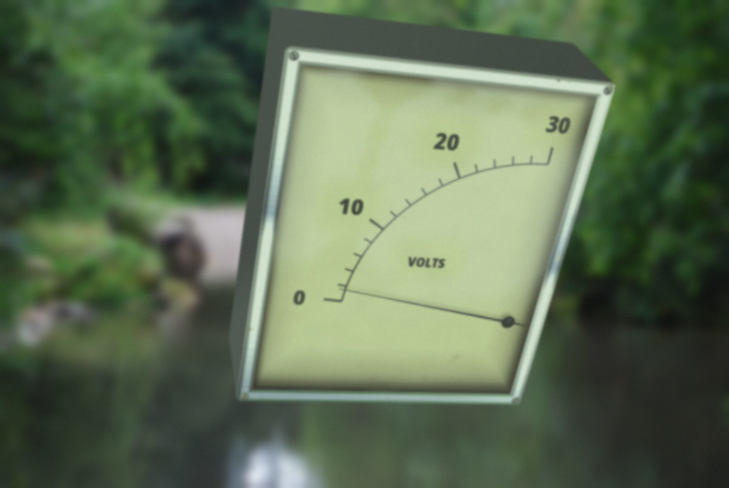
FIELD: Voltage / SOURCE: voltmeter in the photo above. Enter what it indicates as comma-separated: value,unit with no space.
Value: 2,V
